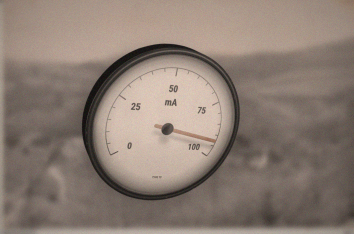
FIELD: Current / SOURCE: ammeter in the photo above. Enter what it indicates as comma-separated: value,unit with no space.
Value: 92.5,mA
